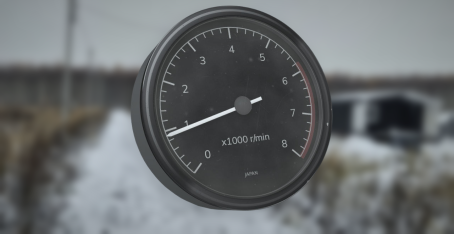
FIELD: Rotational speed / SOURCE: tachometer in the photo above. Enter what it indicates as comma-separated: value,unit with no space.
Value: 900,rpm
